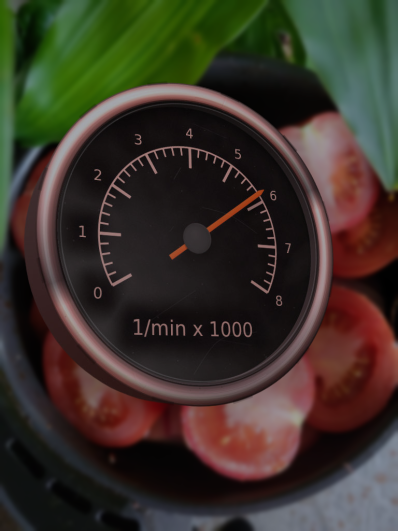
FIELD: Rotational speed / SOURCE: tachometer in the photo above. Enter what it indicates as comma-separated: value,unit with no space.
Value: 5800,rpm
